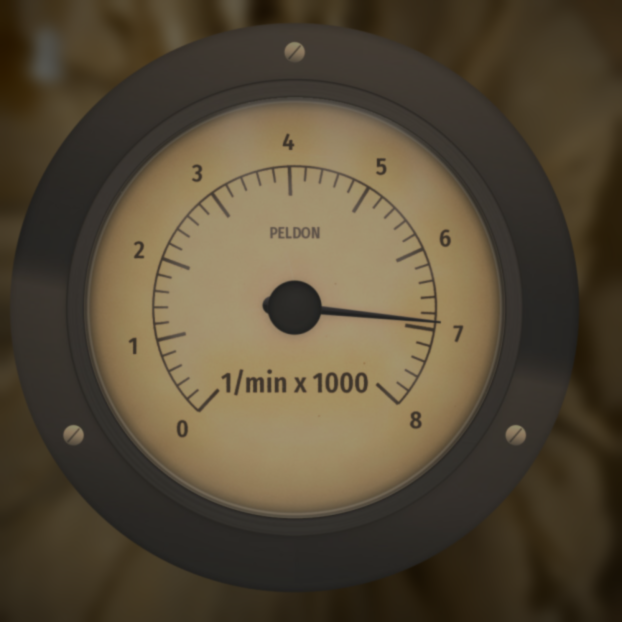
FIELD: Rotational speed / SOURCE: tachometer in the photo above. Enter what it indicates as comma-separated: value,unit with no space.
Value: 6900,rpm
